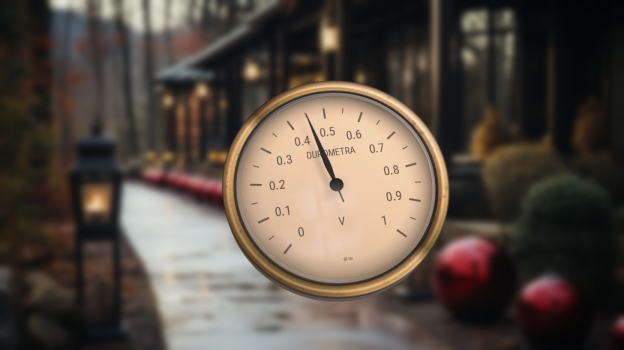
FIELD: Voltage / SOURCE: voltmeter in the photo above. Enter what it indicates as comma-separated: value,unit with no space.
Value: 0.45,V
